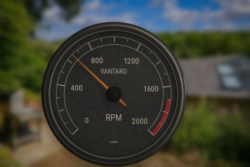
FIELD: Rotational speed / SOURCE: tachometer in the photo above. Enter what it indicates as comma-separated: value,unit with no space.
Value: 650,rpm
